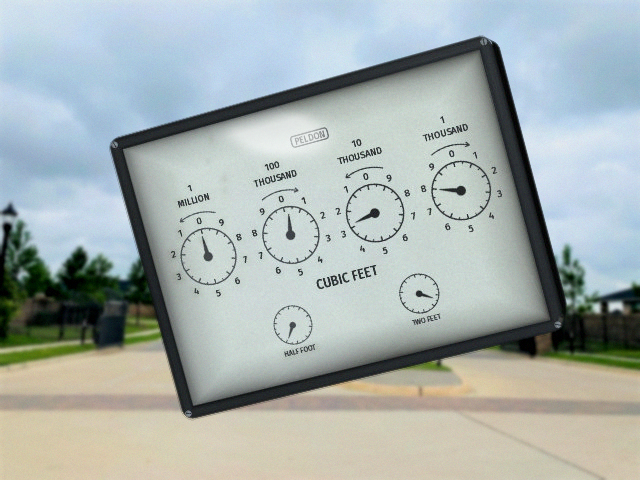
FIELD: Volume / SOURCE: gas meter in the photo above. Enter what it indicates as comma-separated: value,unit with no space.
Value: 2800,ft³
